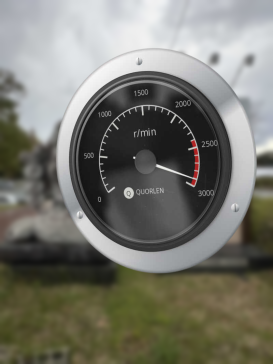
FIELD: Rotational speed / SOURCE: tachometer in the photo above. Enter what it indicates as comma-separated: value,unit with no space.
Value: 2900,rpm
